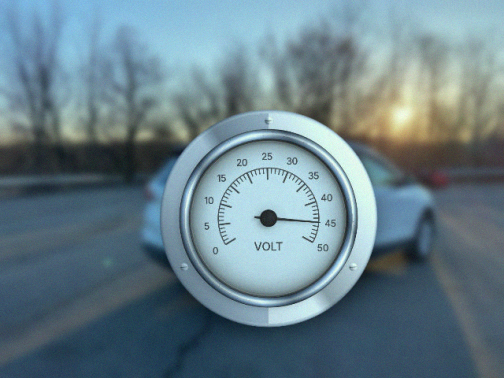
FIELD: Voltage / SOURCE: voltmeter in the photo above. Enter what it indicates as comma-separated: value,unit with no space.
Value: 45,V
